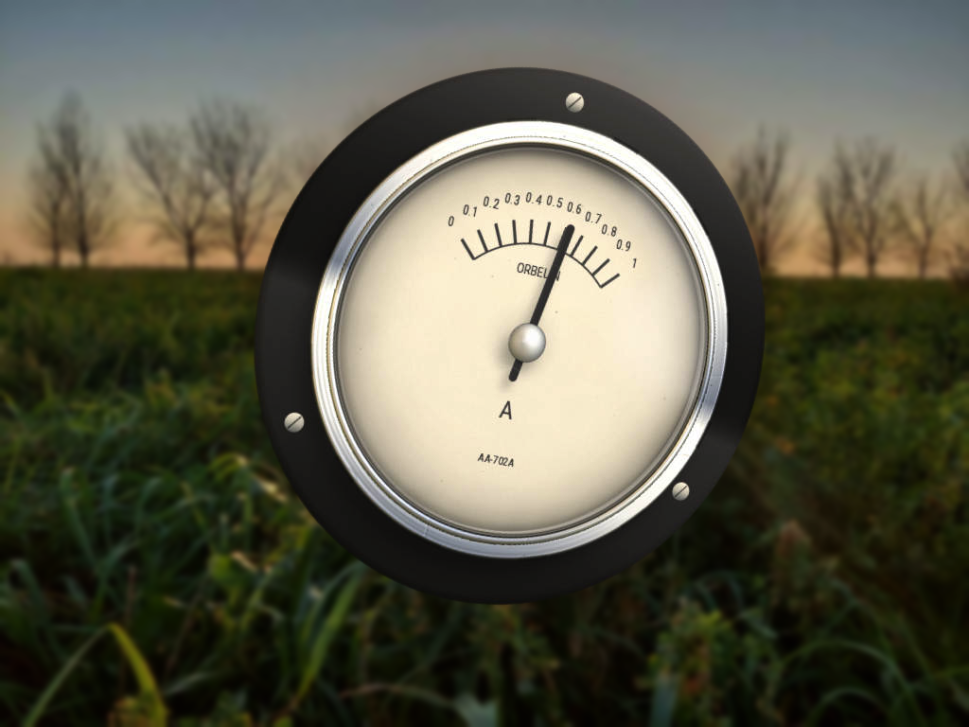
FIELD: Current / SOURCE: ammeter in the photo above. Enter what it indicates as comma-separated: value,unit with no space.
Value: 0.6,A
